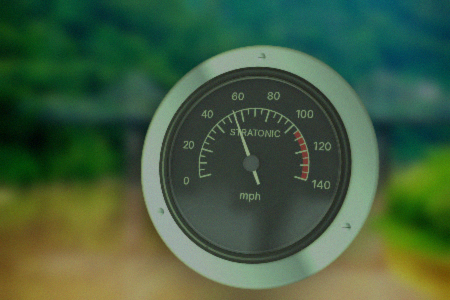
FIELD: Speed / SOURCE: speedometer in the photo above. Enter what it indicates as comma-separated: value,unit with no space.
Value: 55,mph
